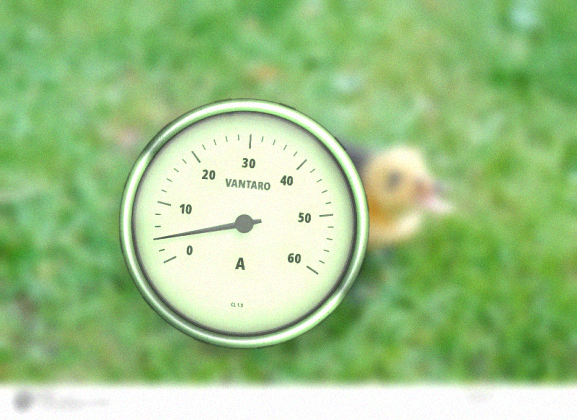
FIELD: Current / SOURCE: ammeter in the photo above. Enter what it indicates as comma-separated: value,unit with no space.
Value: 4,A
